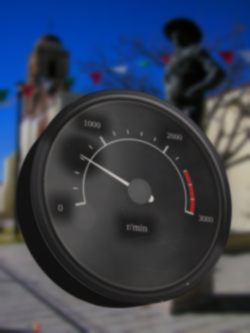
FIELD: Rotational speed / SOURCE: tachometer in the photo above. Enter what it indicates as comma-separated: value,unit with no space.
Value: 600,rpm
